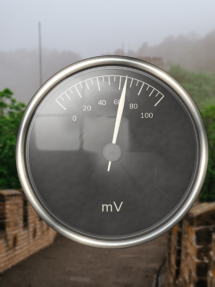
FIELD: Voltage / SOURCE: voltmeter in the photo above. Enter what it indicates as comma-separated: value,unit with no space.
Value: 65,mV
